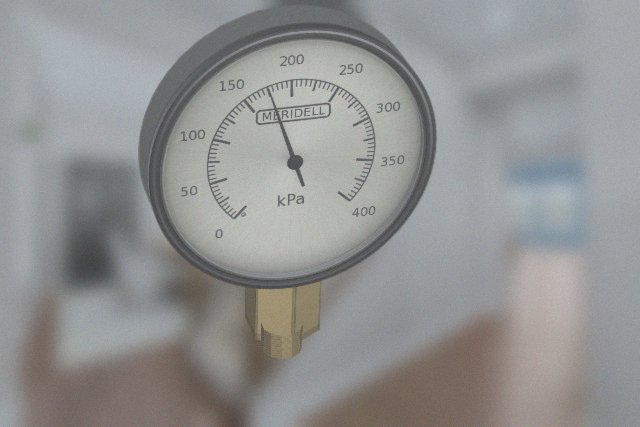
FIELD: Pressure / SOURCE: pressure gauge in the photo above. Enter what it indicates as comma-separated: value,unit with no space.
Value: 175,kPa
